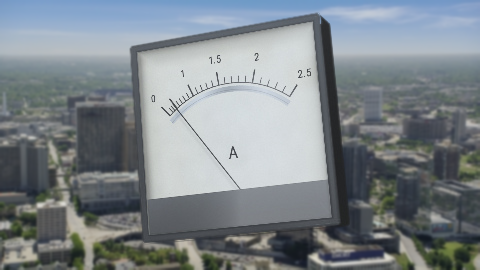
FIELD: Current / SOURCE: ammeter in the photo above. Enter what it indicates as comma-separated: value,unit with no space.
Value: 0.5,A
